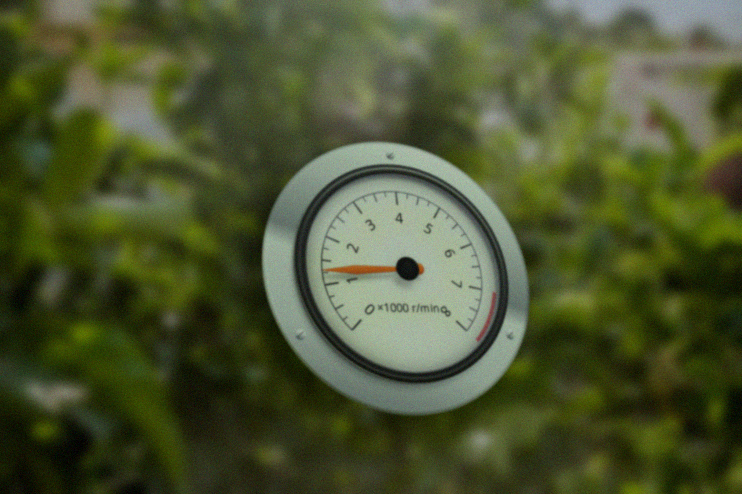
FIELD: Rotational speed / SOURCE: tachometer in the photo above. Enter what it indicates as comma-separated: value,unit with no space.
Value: 1250,rpm
